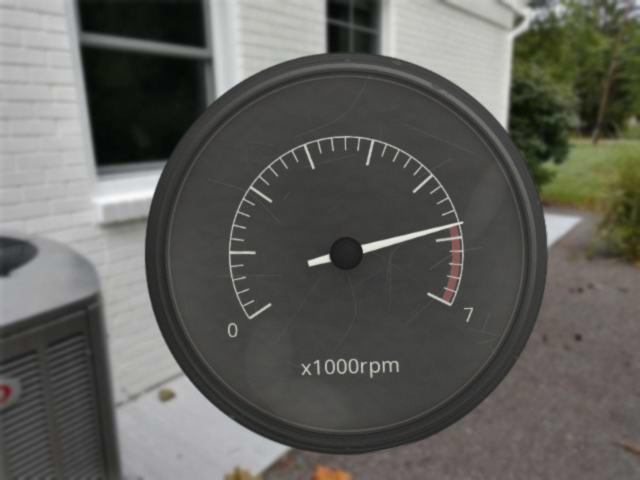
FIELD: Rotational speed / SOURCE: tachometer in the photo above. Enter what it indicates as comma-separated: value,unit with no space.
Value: 5800,rpm
